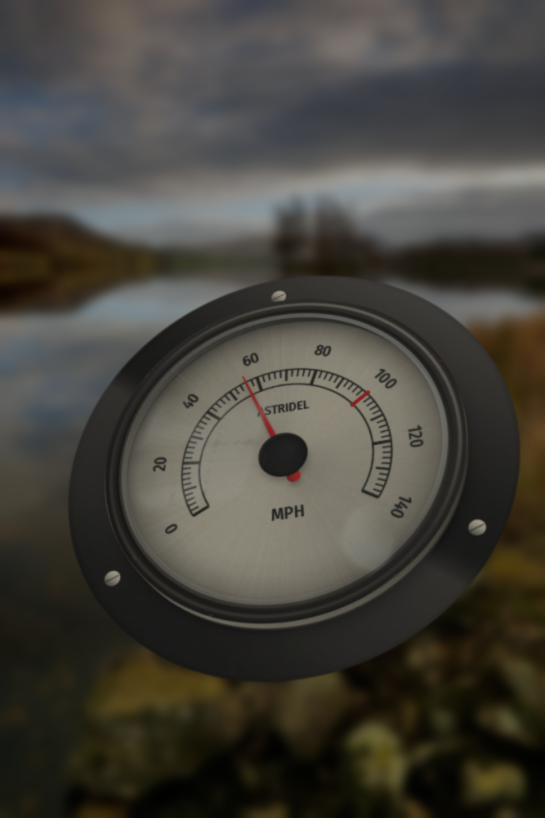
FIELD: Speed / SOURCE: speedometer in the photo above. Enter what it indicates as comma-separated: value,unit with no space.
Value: 56,mph
